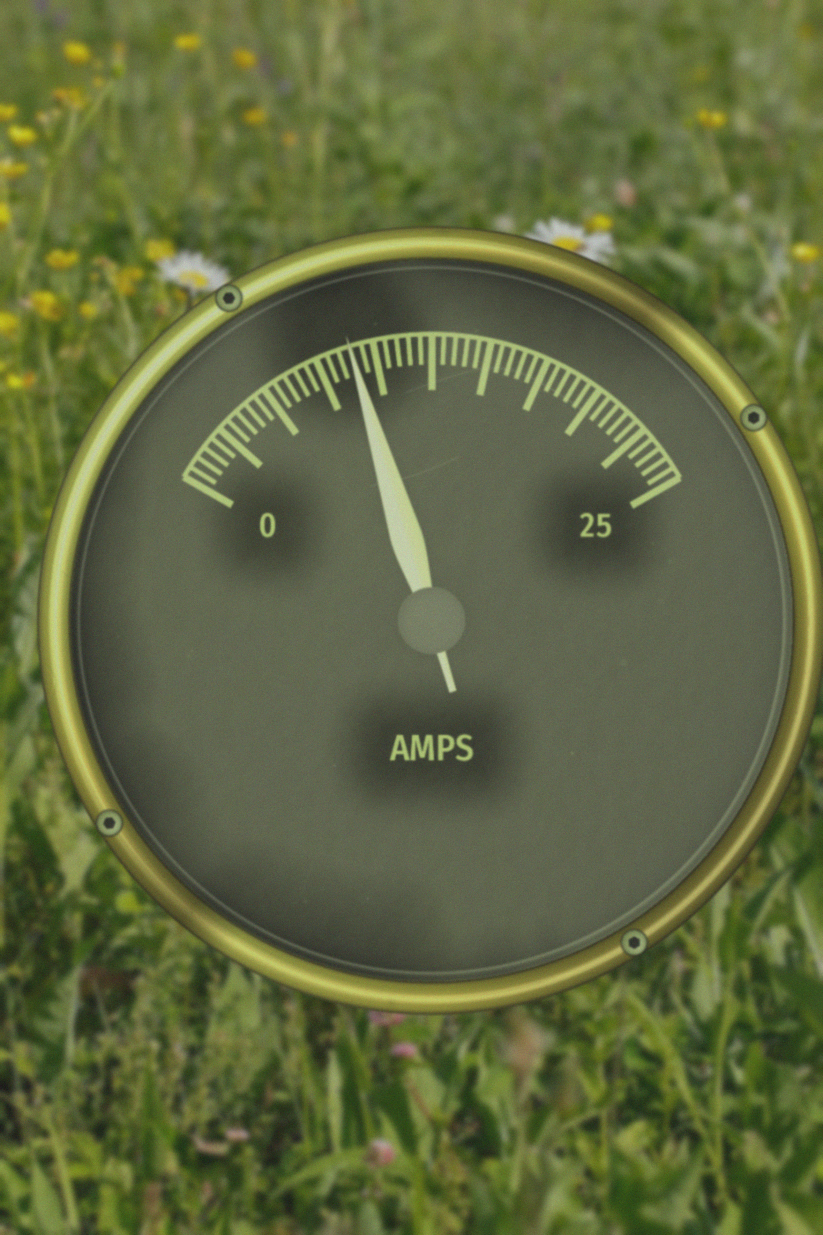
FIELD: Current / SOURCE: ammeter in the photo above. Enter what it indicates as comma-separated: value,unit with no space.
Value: 9,A
